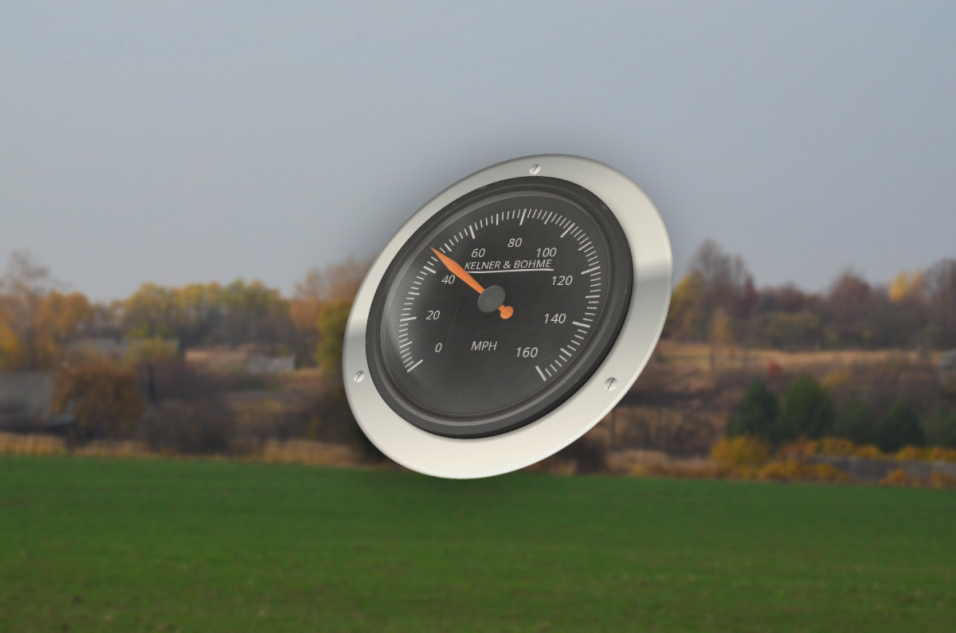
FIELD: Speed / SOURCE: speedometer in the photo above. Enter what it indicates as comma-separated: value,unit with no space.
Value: 46,mph
